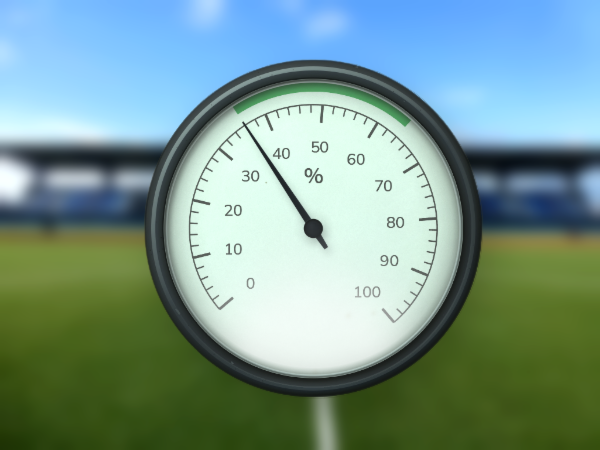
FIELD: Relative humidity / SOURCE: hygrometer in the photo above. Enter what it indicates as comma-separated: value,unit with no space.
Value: 36,%
